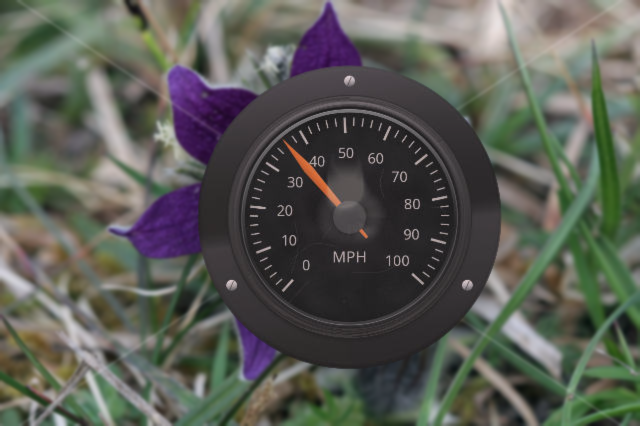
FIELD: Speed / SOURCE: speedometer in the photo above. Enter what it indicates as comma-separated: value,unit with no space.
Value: 36,mph
